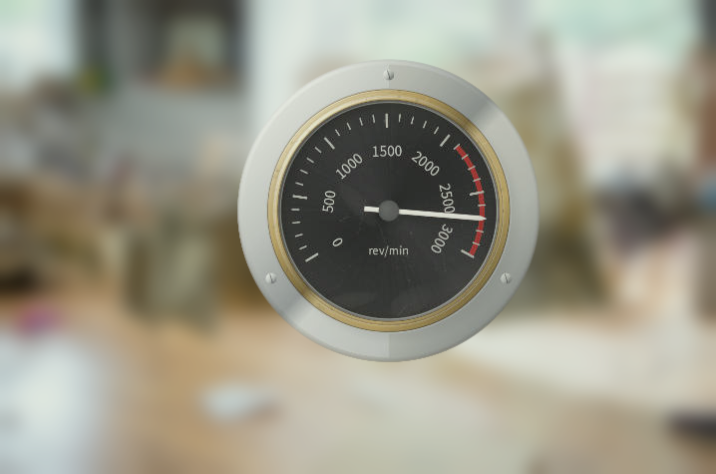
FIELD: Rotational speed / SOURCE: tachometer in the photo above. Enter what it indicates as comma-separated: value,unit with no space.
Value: 2700,rpm
